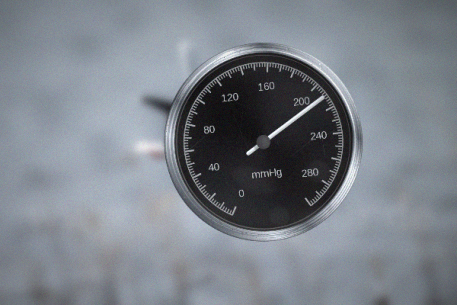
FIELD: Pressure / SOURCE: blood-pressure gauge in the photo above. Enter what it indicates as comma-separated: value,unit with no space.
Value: 210,mmHg
